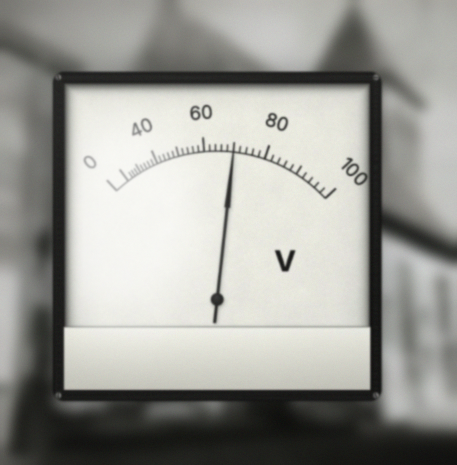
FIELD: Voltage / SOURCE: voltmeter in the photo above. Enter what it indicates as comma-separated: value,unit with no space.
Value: 70,V
